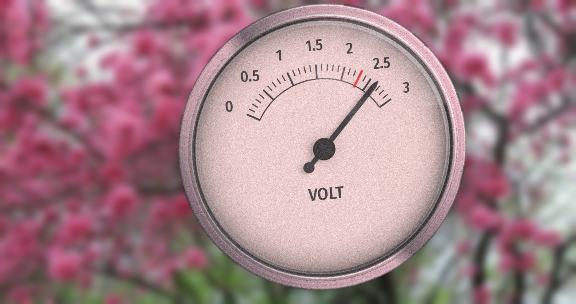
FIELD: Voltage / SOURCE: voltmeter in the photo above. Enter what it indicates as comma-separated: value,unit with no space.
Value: 2.6,V
